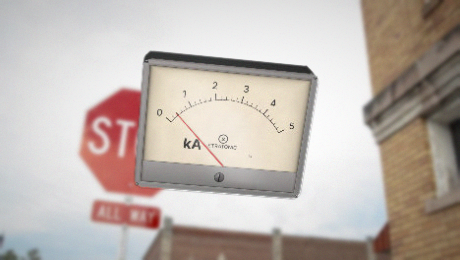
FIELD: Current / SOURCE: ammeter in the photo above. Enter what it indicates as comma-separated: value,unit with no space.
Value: 0.4,kA
